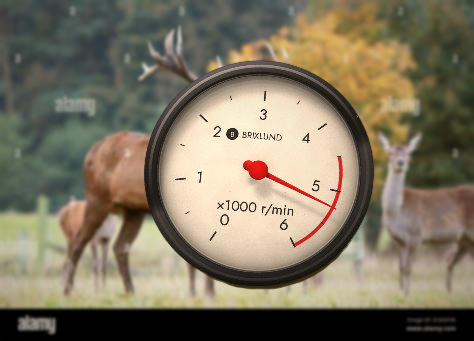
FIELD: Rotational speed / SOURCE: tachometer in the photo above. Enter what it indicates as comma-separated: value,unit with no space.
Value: 5250,rpm
